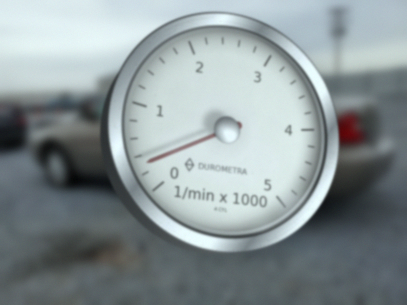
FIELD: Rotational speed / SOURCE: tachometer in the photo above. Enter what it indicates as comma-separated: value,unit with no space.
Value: 300,rpm
